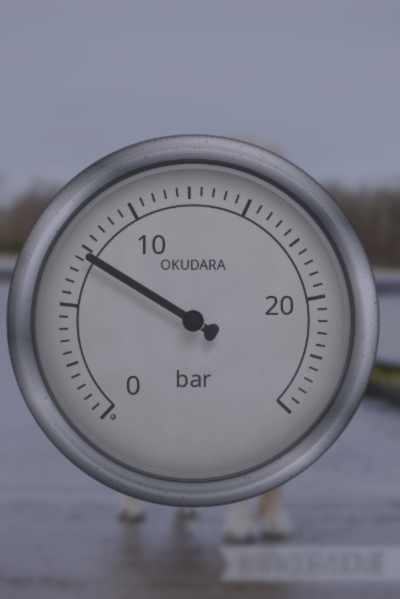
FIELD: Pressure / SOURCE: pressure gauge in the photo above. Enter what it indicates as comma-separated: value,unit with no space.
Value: 7.25,bar
